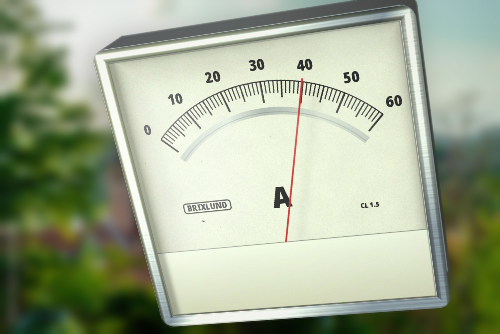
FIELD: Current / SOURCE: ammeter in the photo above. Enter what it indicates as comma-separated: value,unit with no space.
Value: 40,A
